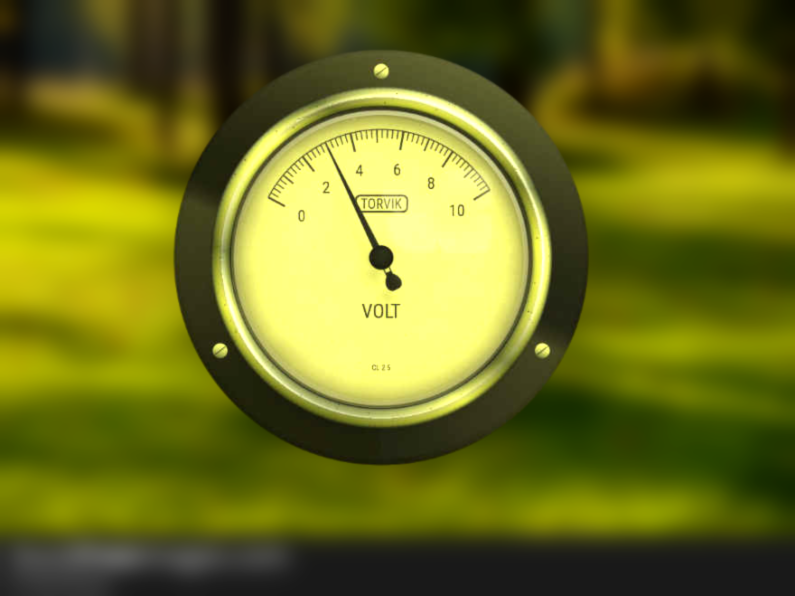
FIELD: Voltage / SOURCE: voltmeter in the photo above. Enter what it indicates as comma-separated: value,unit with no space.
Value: 3,V
